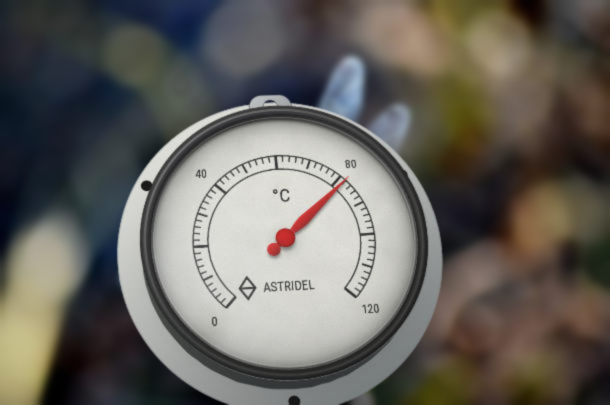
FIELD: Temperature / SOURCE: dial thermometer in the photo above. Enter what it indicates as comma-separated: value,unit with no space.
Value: 82,°C
